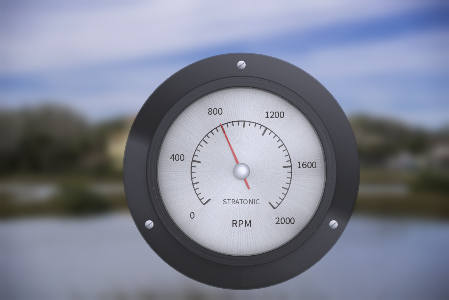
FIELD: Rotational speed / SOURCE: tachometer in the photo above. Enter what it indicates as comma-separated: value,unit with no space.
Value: 800,rpm
